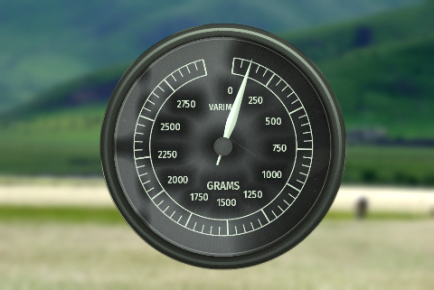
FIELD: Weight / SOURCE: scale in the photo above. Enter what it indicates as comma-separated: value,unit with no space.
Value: 100,g
